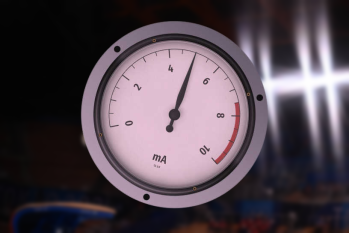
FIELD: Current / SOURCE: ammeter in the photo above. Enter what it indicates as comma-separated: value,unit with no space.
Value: 5,mA
